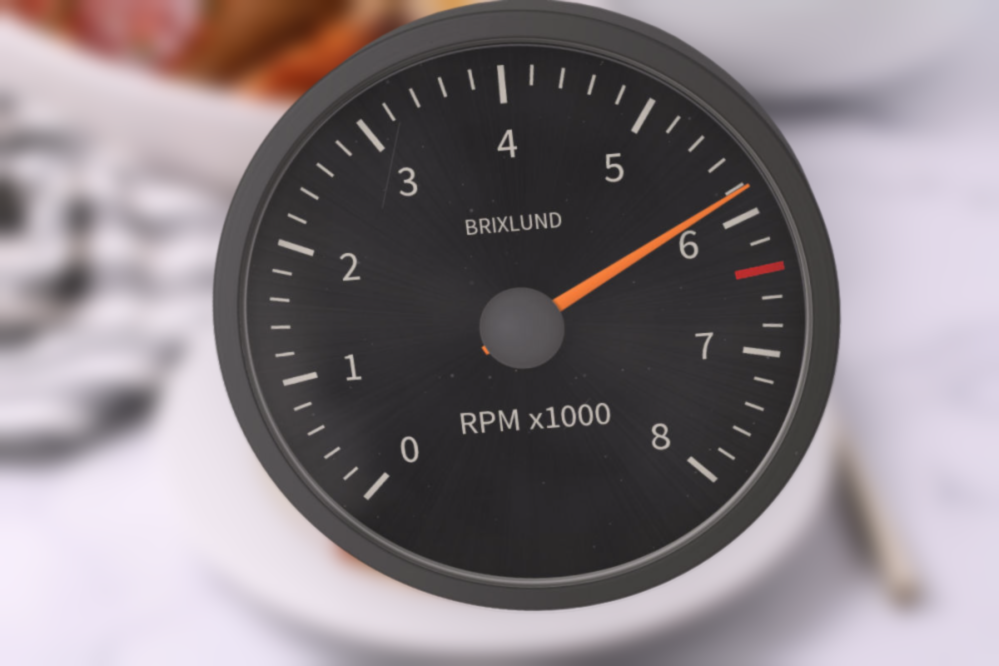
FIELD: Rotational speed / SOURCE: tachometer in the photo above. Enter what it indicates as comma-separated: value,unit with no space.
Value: 5800,rpm
